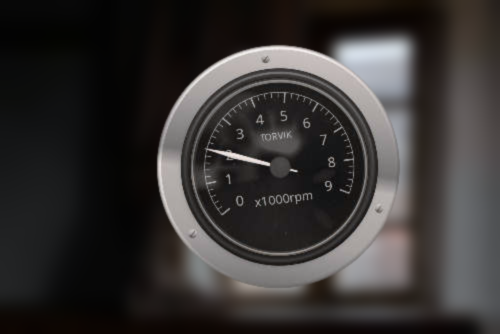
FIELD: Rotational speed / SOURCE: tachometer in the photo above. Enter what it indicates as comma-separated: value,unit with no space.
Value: 2000,rpm
